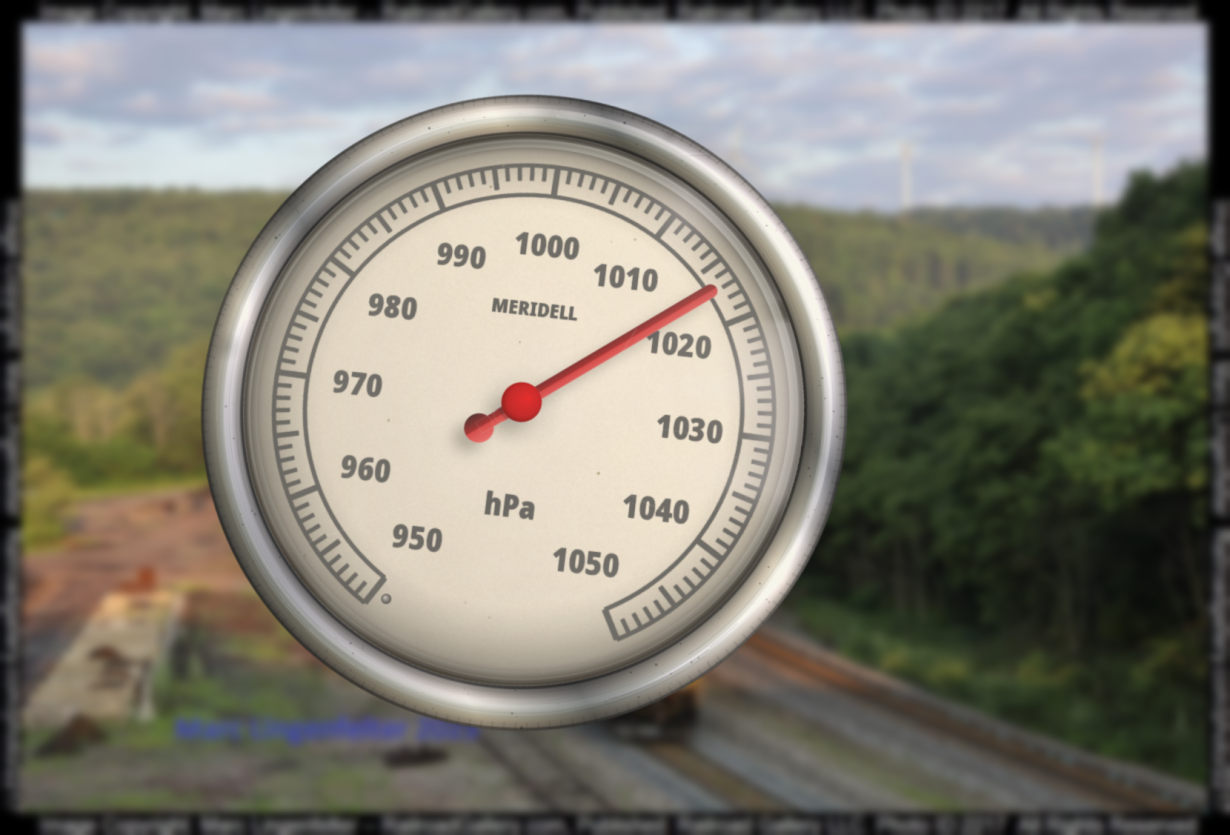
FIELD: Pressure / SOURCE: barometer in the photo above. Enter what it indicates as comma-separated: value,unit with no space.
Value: 1017,hPa
